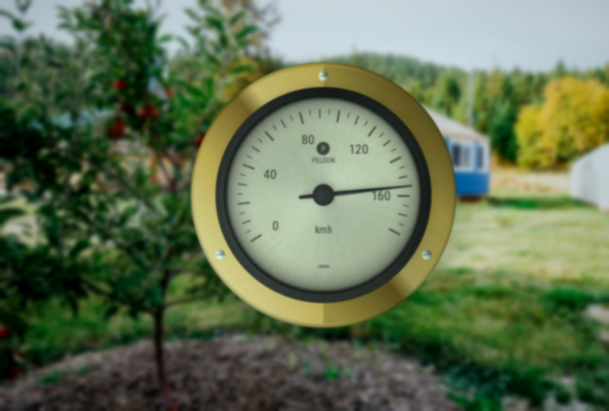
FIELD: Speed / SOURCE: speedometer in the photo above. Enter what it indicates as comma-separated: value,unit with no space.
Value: 155,km/h
